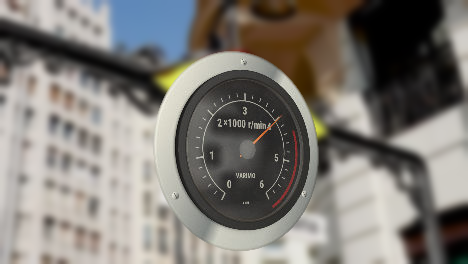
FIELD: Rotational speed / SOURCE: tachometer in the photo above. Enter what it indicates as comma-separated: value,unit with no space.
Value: 4000,rpm
